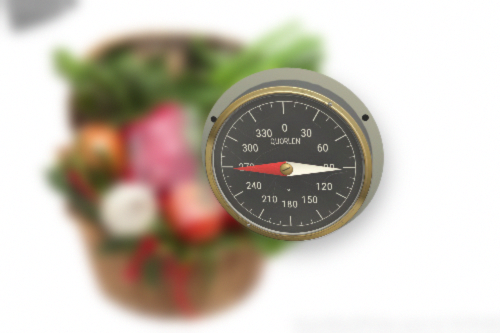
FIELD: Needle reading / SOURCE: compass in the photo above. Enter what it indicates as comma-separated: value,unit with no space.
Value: 270,°
